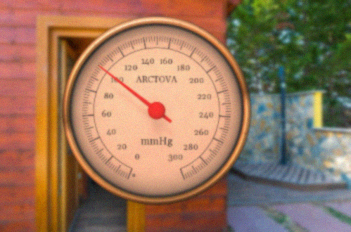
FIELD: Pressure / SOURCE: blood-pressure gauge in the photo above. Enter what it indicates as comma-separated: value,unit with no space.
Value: 100,mmHg
